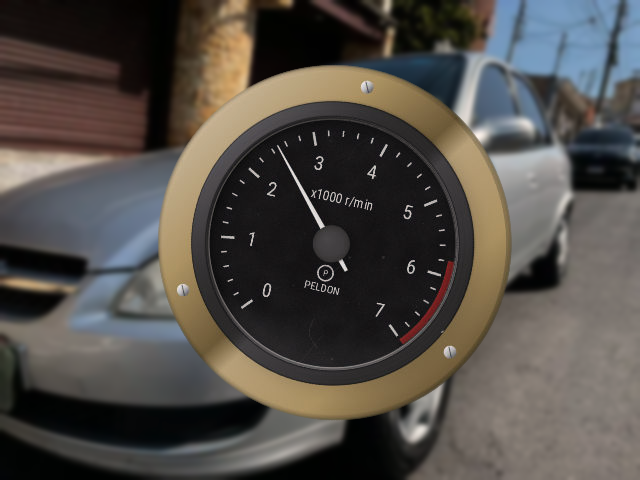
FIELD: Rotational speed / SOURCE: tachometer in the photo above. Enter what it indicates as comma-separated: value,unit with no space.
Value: 2500,rpm
